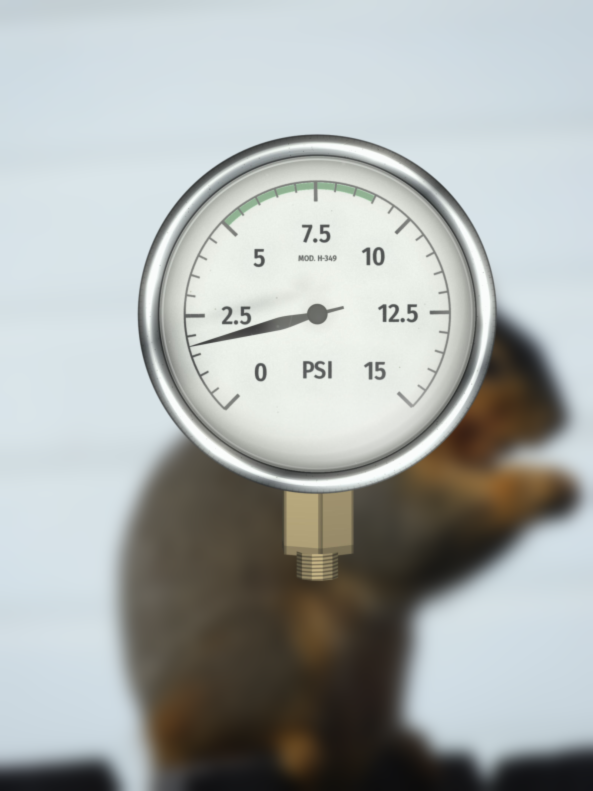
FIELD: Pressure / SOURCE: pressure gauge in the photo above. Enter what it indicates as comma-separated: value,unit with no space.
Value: 1.75,psi
